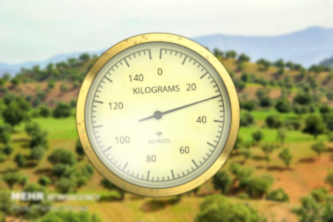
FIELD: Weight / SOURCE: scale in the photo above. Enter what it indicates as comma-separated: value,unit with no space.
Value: 30,kg
